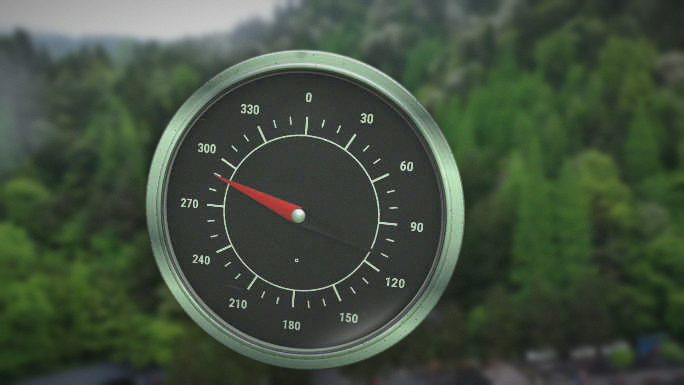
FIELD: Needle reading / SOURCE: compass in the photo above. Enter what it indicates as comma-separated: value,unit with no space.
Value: 290,°
